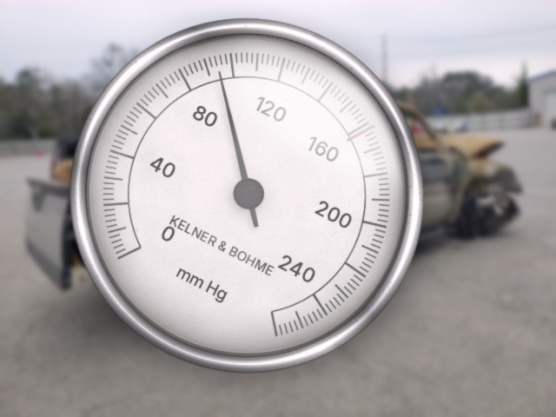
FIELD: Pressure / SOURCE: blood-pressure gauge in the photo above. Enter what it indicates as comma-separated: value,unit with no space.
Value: 94,mmHg
